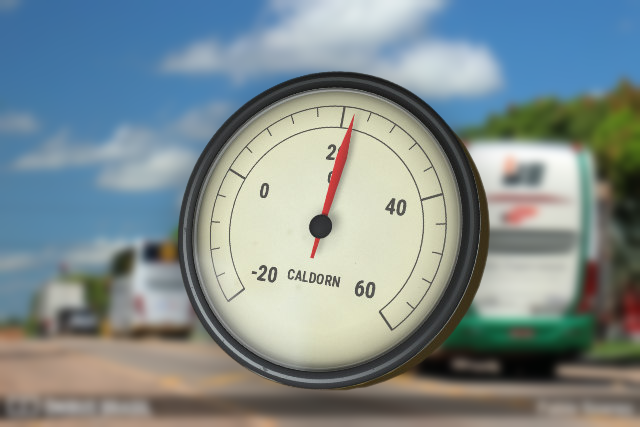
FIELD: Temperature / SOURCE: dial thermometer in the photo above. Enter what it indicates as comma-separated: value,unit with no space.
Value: 22,°C
